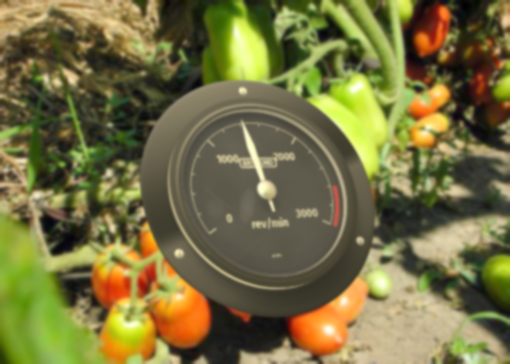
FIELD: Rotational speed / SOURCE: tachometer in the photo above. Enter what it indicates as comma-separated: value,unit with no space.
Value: 1400,rpm
